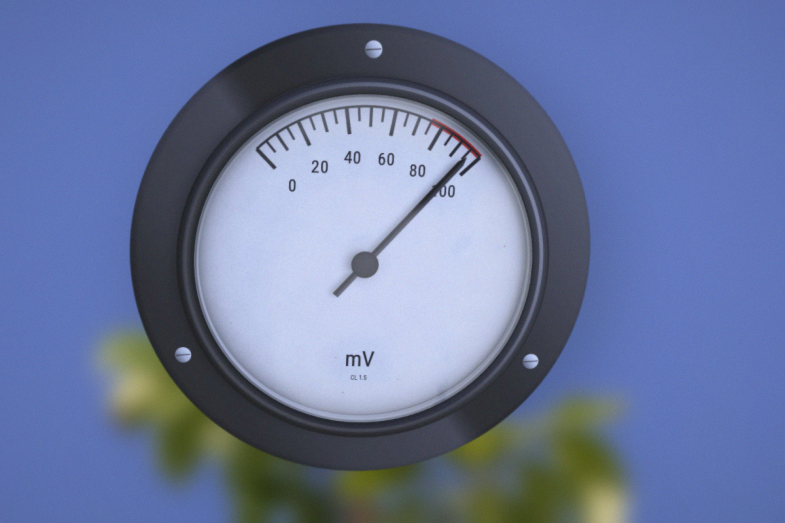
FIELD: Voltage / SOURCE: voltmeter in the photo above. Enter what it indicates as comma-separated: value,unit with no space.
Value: 95,mV
